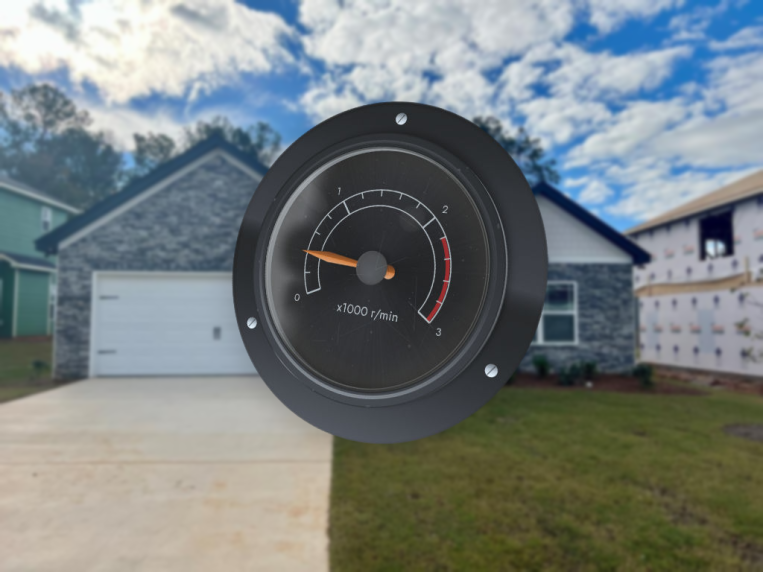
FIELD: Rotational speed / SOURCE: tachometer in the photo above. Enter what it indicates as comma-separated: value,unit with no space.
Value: 400,rpm
